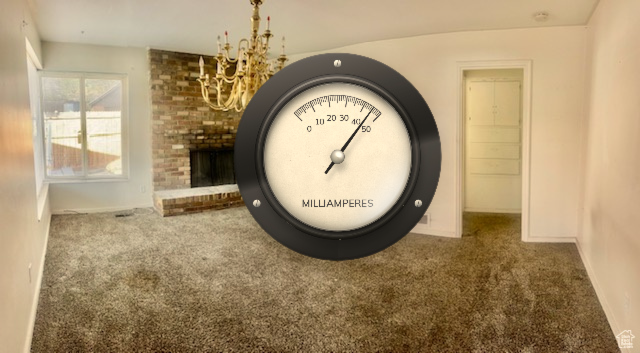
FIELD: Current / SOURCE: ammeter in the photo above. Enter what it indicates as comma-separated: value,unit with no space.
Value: 45,mA
